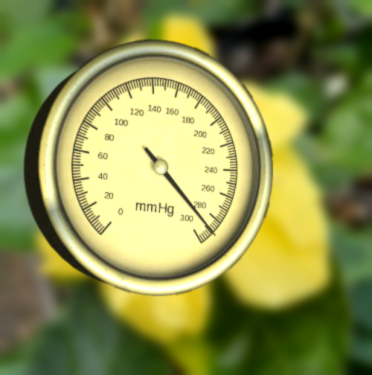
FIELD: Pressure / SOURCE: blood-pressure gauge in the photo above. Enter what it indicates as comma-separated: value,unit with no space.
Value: 290,mmHg
